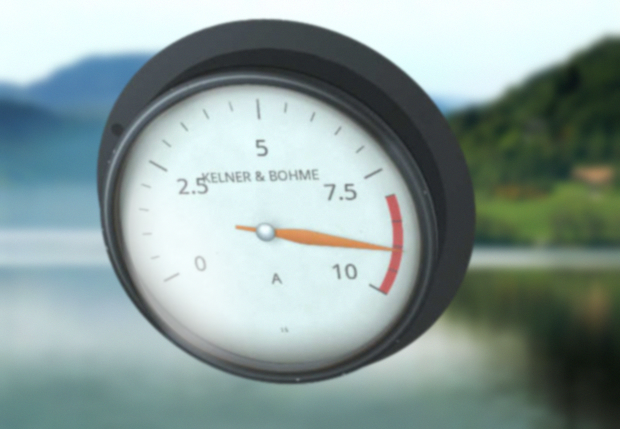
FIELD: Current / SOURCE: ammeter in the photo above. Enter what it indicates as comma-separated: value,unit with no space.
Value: 9,A
